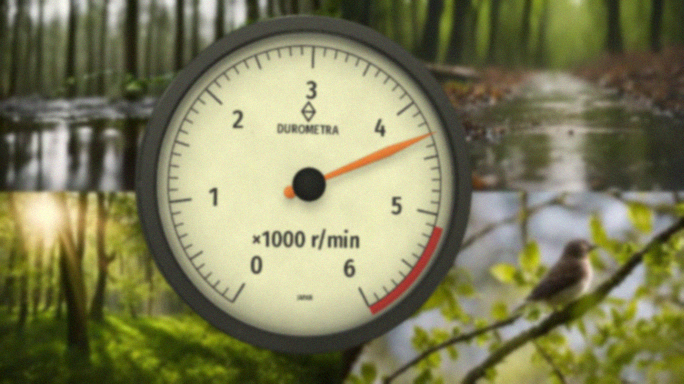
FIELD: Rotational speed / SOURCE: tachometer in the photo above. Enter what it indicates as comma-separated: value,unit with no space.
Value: 4300,rpm
